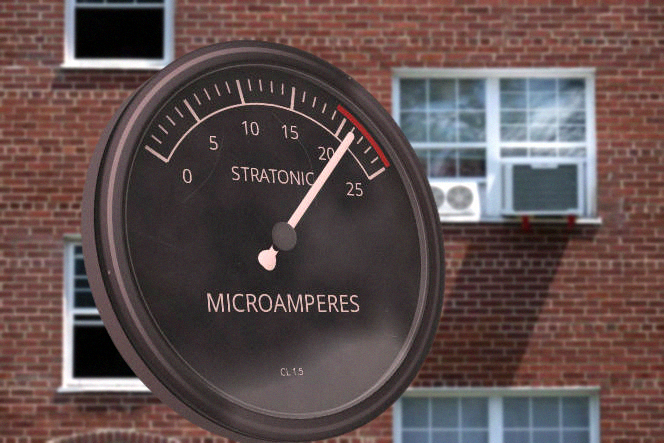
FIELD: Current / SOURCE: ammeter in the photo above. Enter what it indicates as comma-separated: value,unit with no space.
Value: 21,µA
